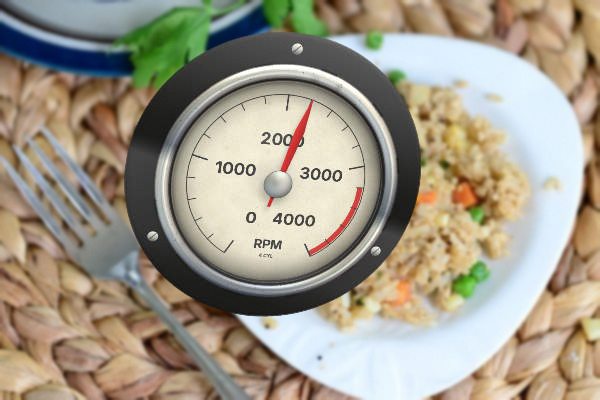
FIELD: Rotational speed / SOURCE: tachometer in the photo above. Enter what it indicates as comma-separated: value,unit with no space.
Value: 2200,rpm
